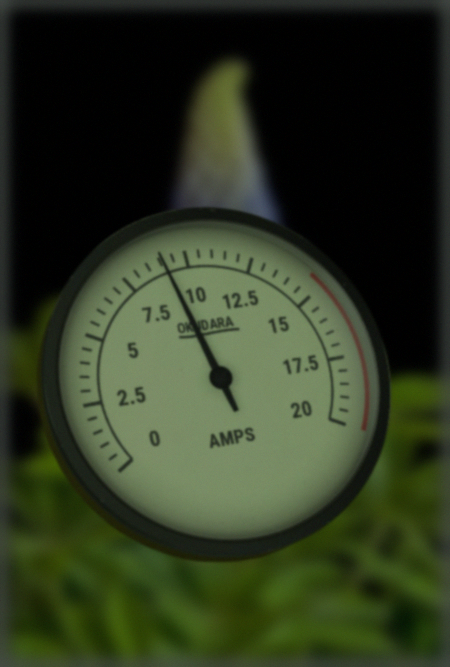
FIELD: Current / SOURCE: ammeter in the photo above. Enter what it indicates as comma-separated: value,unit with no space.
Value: 9,A
